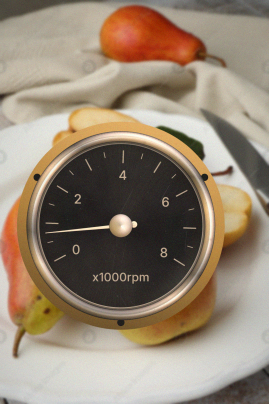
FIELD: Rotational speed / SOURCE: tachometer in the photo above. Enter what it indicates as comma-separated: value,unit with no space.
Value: 750,rpm
